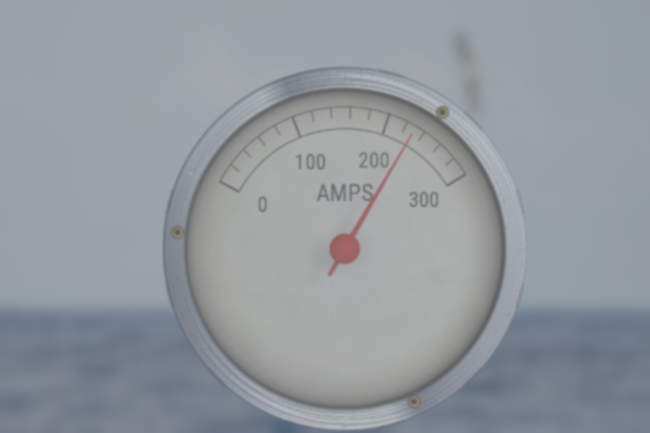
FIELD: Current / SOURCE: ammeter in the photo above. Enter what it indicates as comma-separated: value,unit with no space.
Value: 230,A
